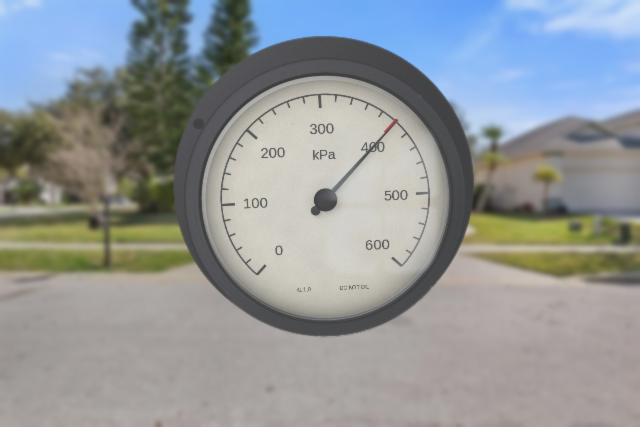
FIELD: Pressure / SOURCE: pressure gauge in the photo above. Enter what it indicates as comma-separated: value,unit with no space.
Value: 400,kPa
